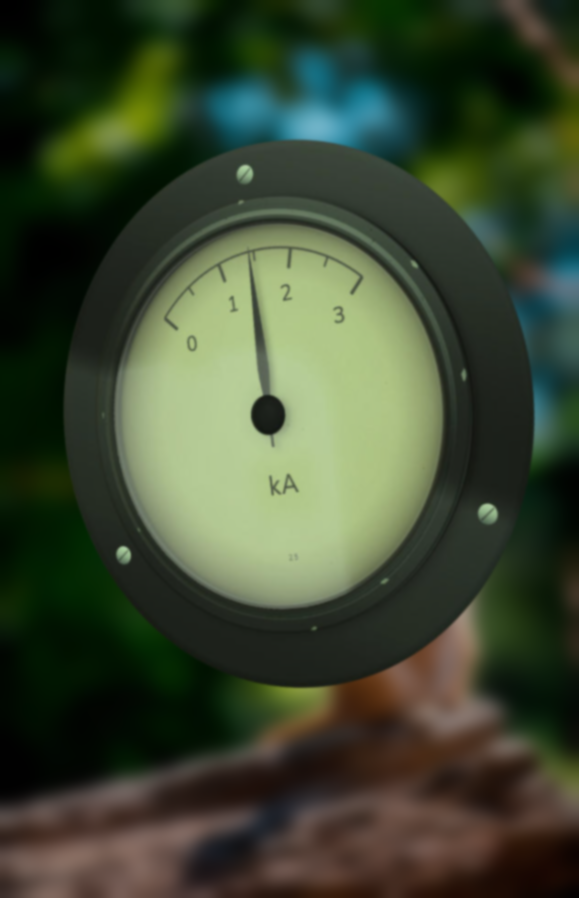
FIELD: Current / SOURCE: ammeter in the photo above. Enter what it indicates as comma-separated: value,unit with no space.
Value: 1.5,kA
